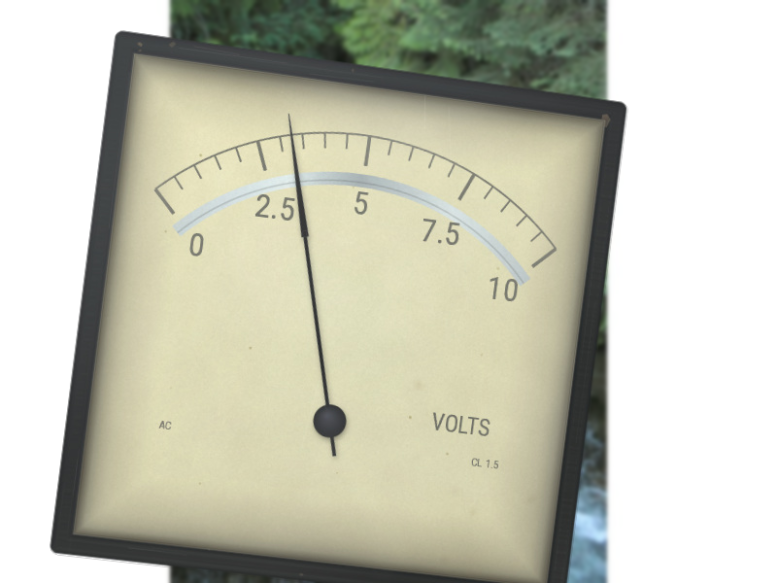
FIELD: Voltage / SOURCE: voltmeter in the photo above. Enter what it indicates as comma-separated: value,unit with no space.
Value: 3.25,V
